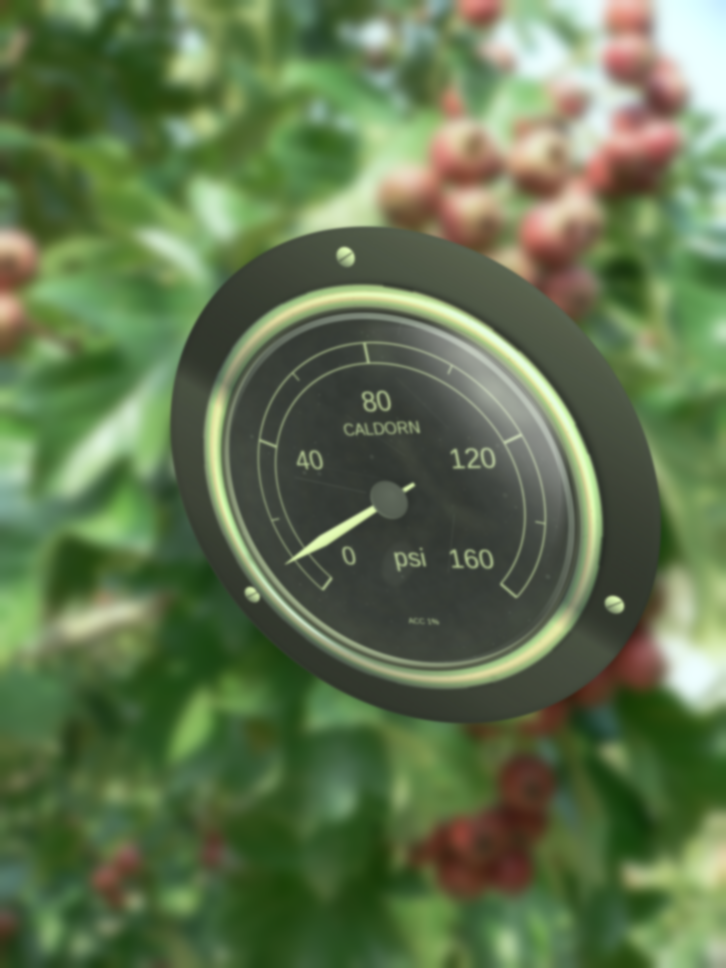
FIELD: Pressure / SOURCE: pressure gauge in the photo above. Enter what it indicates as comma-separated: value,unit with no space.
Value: 10,psi
